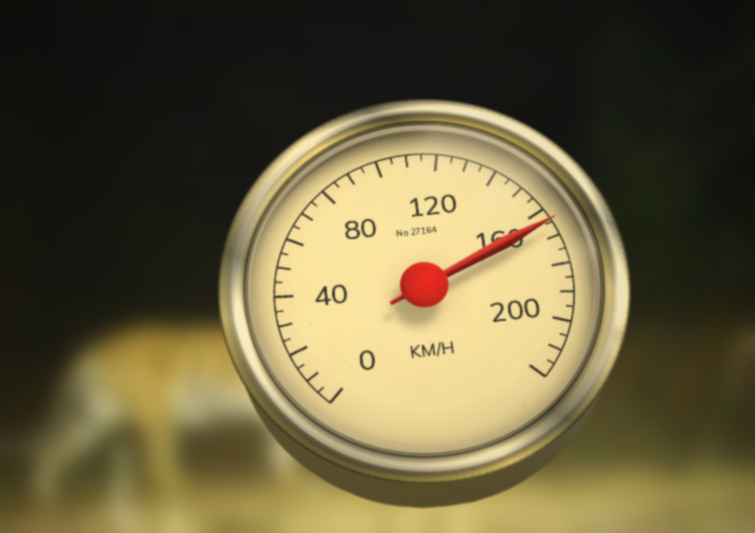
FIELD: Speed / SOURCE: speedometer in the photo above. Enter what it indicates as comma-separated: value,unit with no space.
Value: 165,km/h
